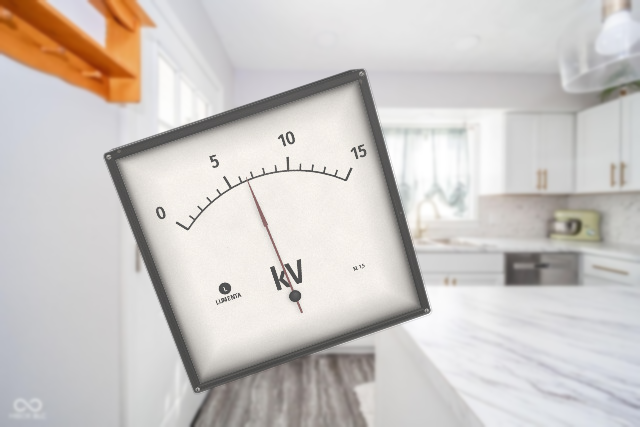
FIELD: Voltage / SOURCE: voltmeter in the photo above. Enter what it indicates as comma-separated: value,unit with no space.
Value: 6.5,kV
